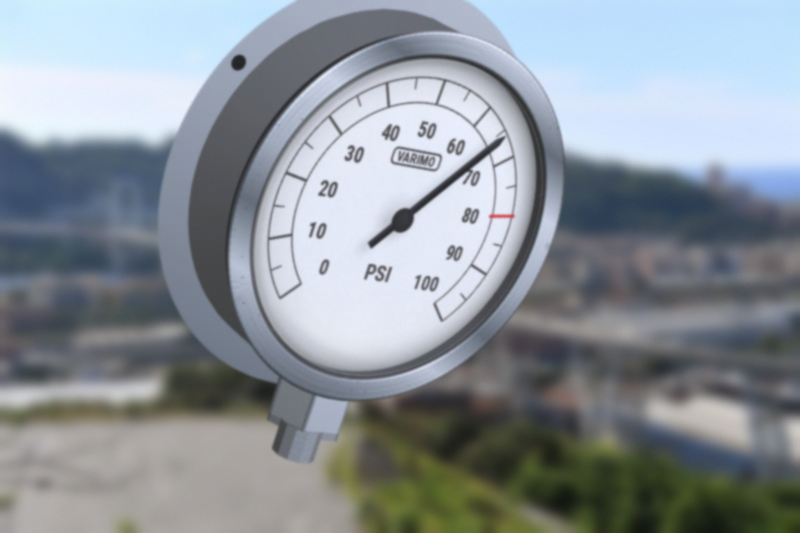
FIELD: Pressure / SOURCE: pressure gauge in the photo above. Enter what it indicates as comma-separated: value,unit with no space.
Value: 65,psi
